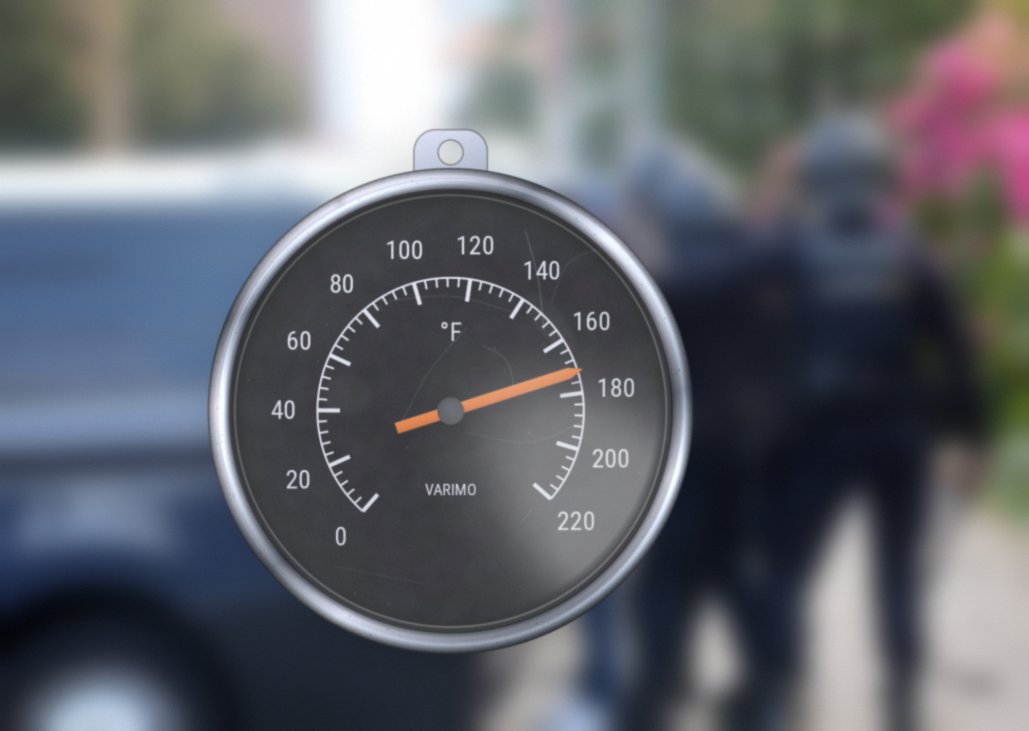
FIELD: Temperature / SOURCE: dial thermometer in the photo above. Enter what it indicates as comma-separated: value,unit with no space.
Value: 172,°F
